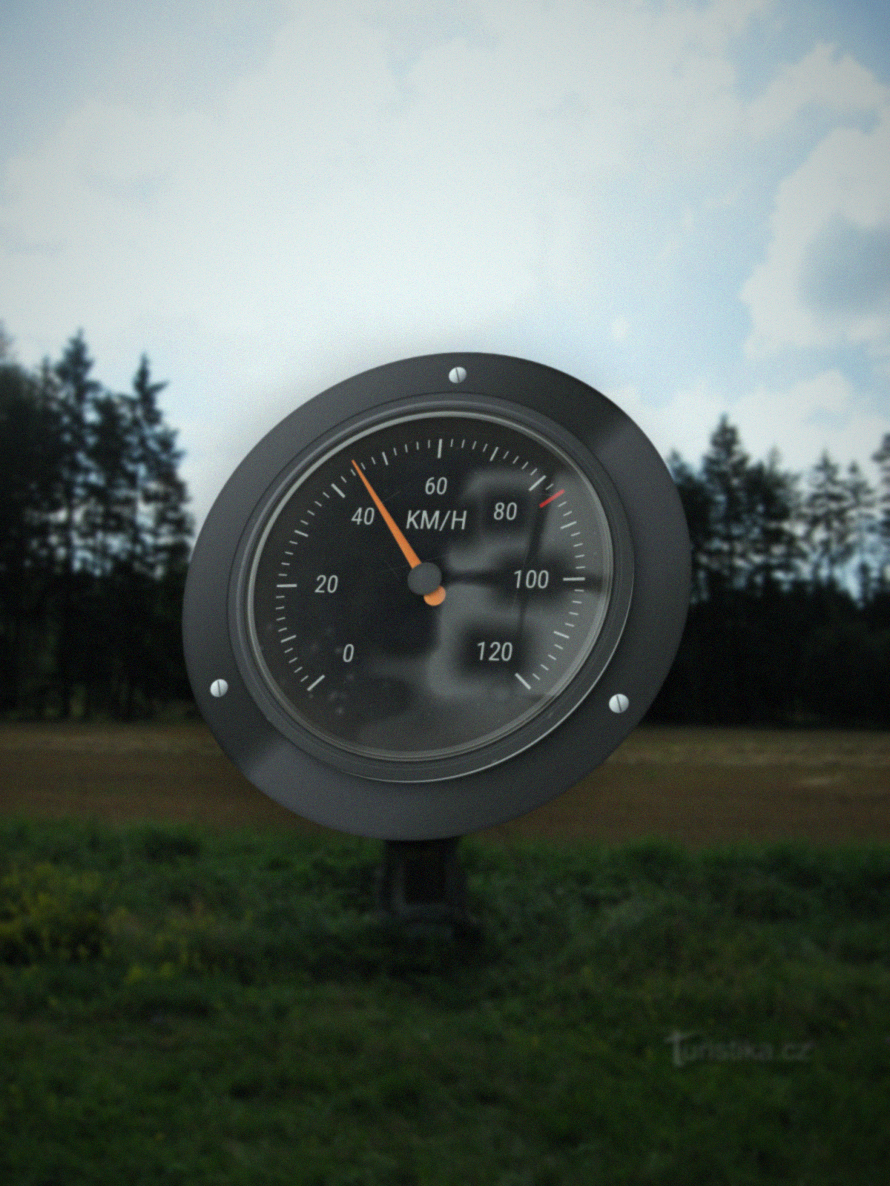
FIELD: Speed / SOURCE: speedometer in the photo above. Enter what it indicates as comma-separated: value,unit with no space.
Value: 45,km/h
